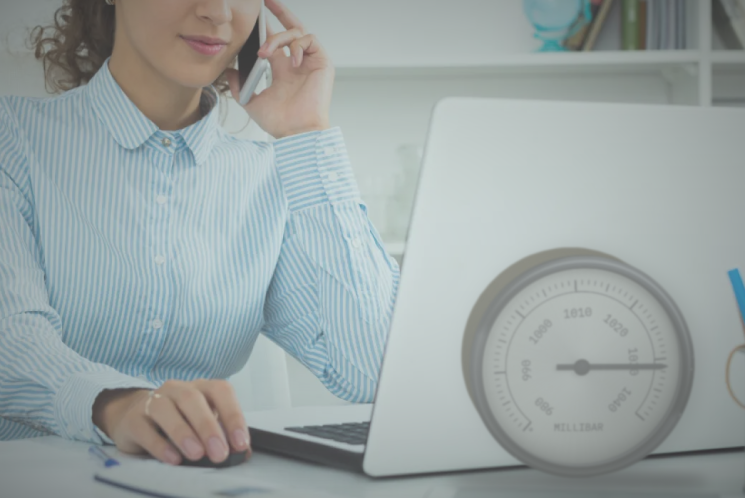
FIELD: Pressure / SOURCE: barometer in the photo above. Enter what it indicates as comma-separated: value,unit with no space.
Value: 1031,mbar
